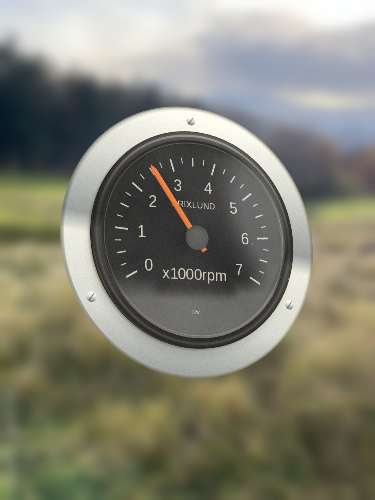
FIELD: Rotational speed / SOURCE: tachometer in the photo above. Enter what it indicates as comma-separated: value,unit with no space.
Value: 2500,rpm
